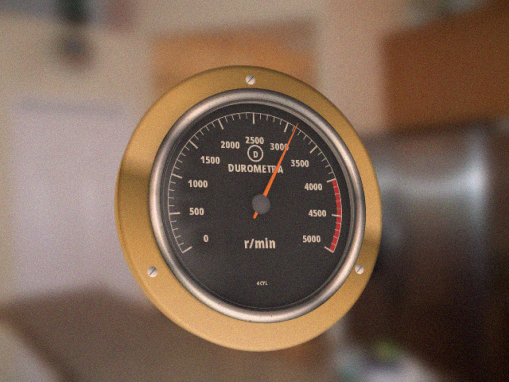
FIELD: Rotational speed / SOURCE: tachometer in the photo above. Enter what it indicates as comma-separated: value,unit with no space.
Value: 3100,rpm
